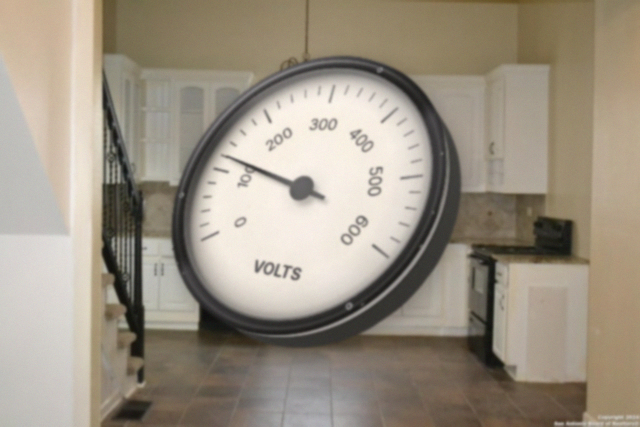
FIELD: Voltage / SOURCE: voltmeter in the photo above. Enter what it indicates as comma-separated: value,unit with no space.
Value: 120,V
